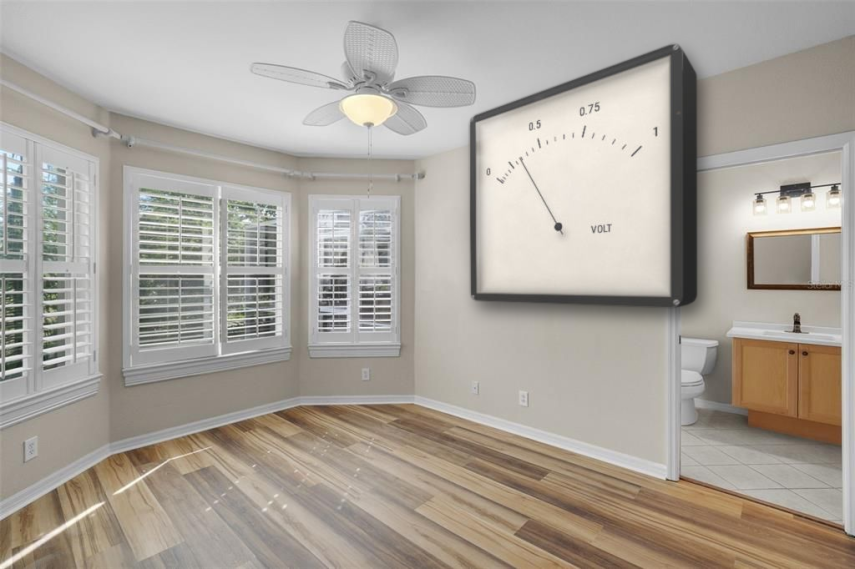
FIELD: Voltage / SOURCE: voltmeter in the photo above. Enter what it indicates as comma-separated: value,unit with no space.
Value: 0.35,V
